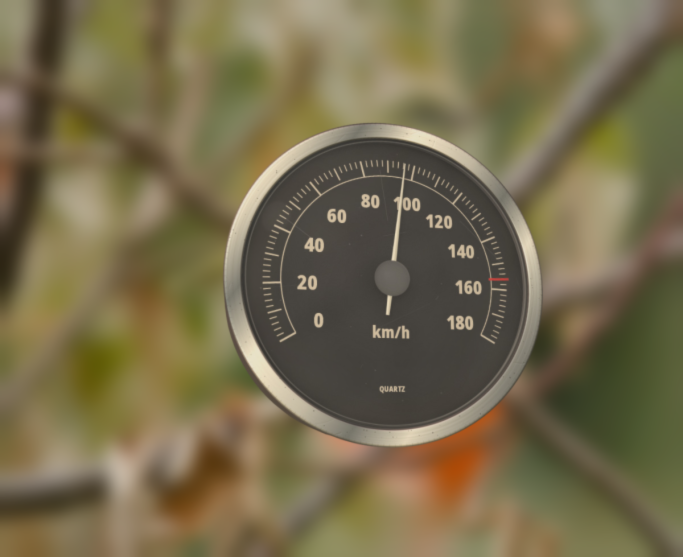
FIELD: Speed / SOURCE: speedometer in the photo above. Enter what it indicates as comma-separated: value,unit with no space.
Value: 96,km/h
